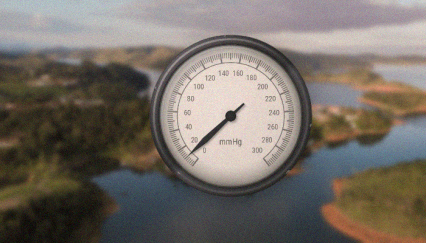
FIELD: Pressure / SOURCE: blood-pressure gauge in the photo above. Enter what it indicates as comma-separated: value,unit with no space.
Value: 10,mmHg
